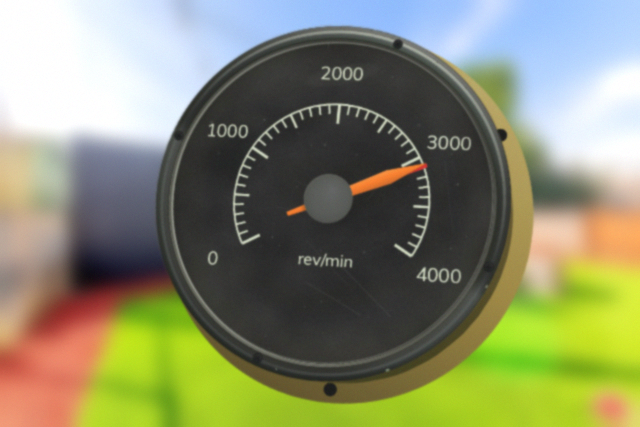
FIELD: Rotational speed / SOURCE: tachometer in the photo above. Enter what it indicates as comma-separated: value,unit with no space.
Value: 3100,rpm
